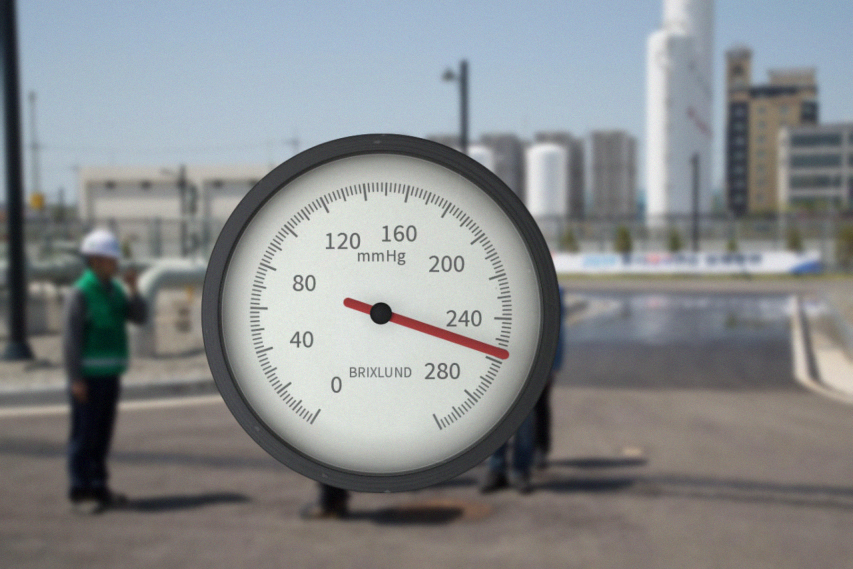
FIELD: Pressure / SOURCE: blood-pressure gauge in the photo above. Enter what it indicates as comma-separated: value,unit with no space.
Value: 256,mmHg
